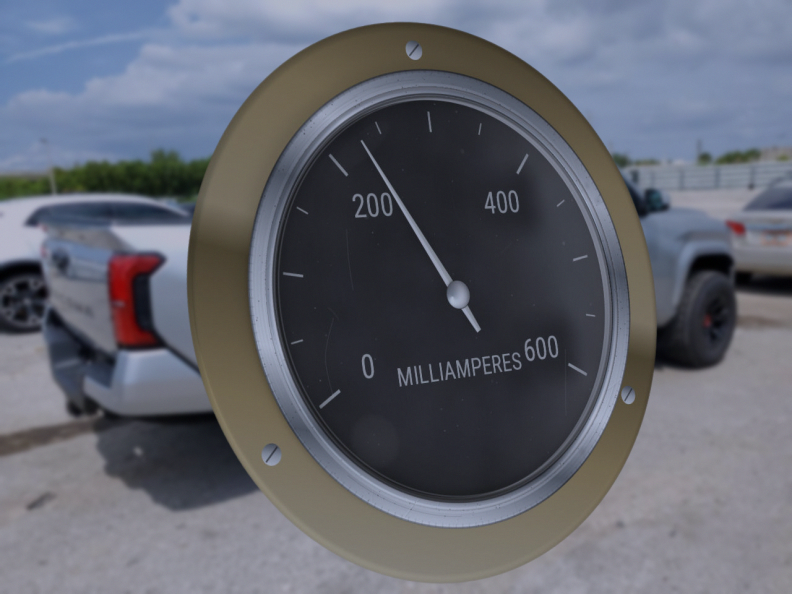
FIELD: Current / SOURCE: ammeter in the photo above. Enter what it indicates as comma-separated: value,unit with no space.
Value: 225,mA
